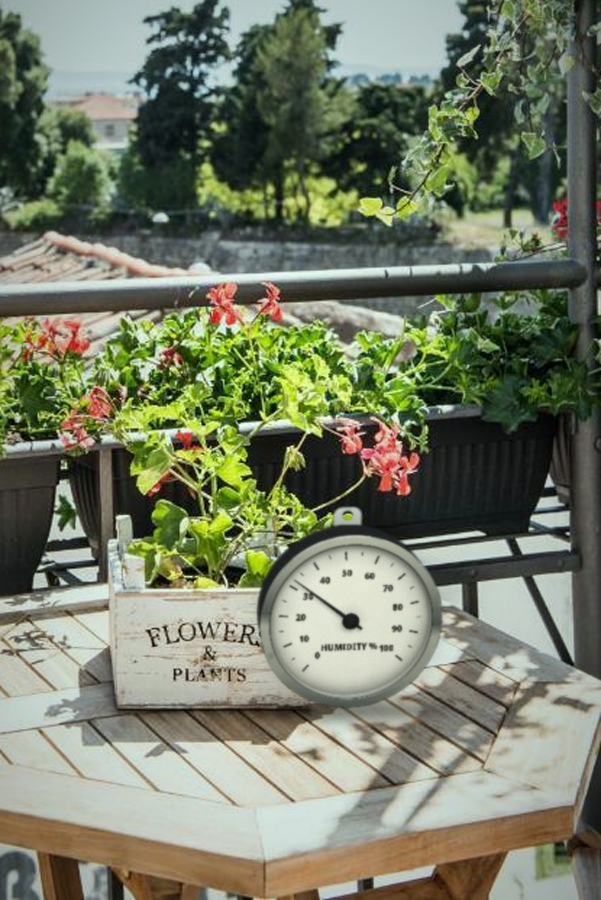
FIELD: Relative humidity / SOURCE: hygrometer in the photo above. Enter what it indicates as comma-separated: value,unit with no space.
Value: 32.5,%
